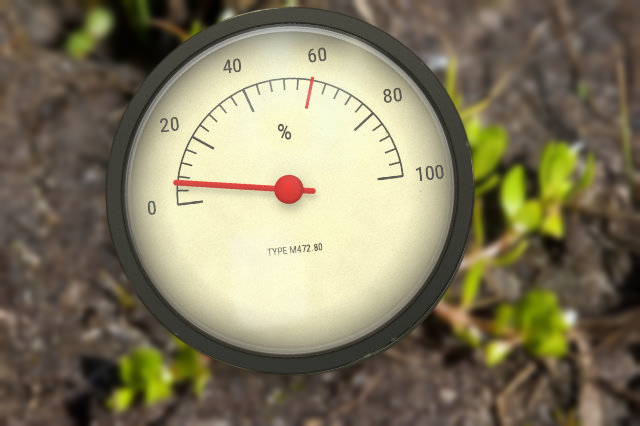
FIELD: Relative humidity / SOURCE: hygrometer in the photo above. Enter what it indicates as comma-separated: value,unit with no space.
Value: 6,%
